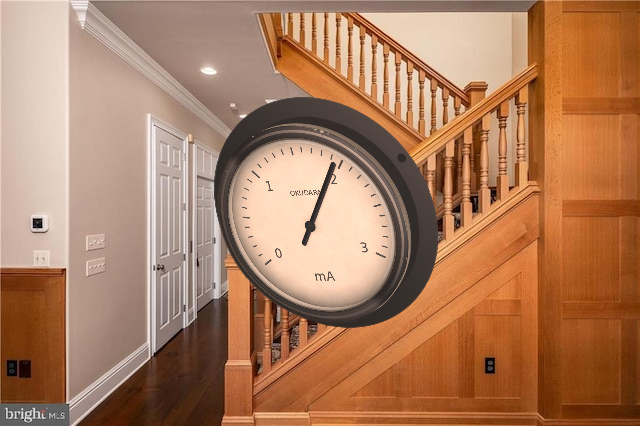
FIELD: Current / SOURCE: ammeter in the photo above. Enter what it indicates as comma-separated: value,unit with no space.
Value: 1.95,mA
